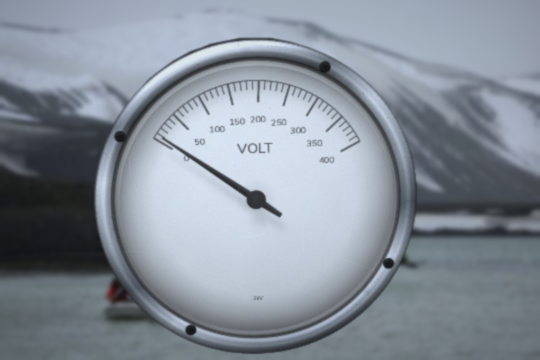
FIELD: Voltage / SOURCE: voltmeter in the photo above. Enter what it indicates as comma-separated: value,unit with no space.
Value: 10,V
